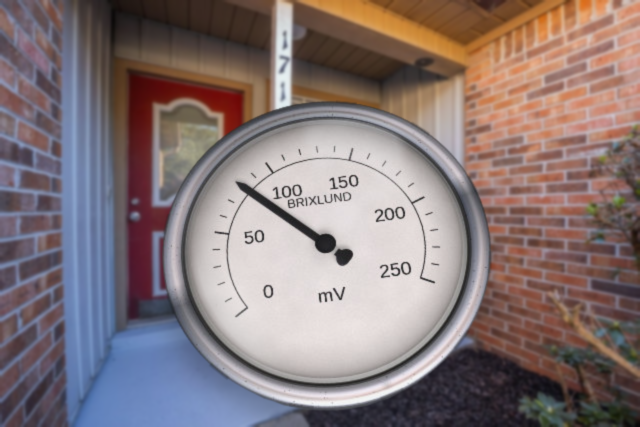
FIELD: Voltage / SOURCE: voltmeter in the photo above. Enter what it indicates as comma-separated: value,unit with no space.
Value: 80,mV
